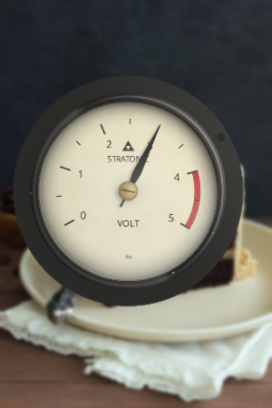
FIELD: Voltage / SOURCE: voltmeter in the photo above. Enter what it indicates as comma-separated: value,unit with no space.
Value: 3,V
